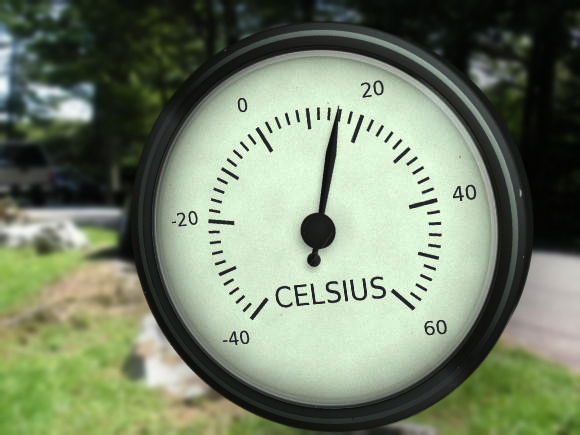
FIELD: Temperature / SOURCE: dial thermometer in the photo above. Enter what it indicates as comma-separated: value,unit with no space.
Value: 16,°C
